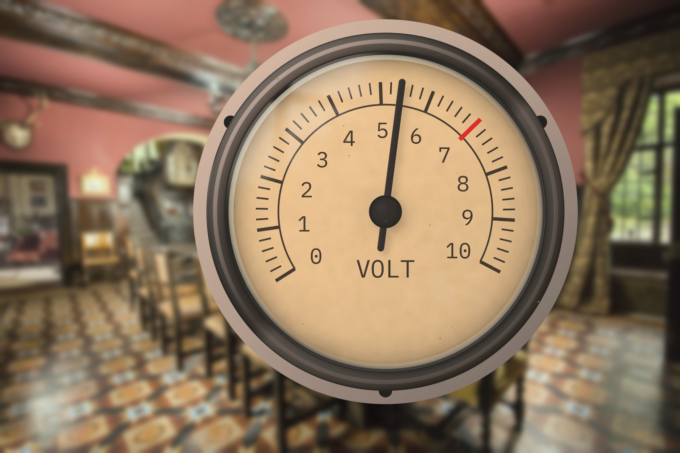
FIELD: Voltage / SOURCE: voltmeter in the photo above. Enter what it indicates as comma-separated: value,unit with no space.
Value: 5.4,V
